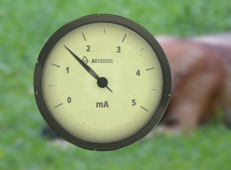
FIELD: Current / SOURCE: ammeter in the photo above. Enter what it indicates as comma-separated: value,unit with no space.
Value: 1.5,mA
